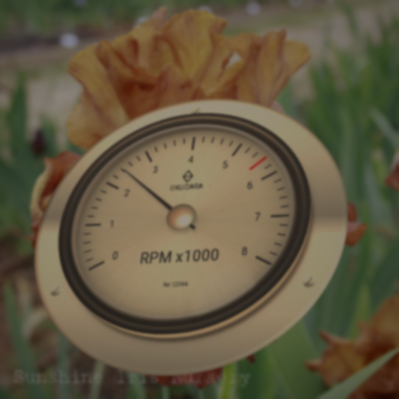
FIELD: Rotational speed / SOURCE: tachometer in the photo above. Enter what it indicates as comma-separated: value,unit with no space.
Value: 2400,rpm
